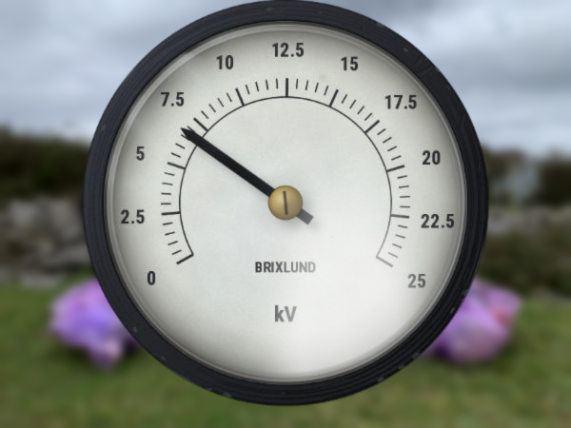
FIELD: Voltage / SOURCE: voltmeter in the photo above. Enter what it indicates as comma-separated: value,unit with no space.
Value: 6.75,kV
